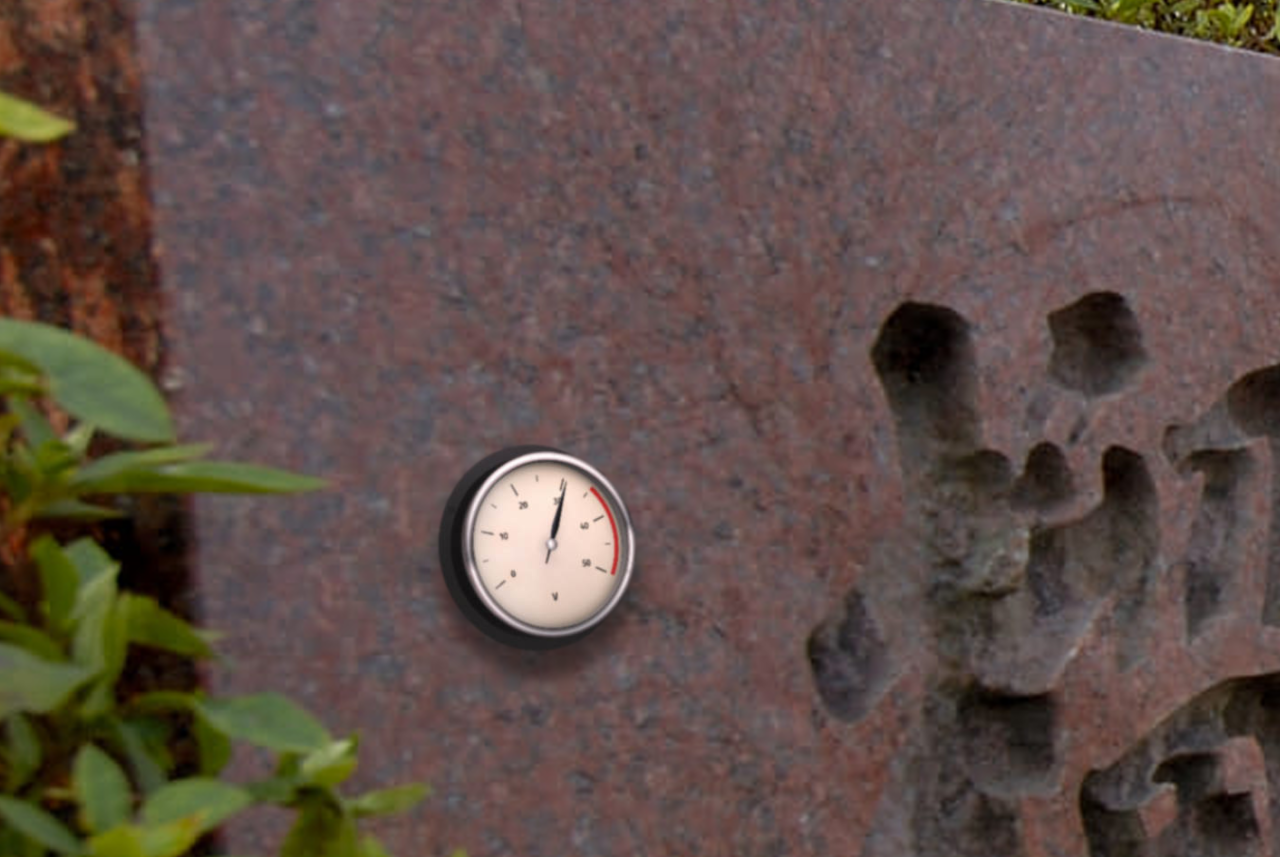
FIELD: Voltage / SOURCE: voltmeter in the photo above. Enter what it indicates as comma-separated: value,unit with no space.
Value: 30,V
